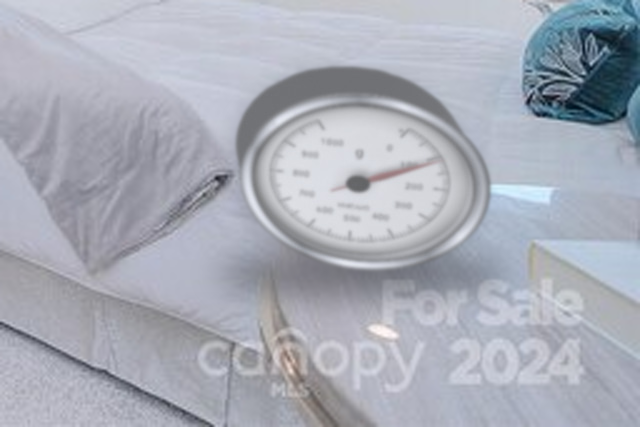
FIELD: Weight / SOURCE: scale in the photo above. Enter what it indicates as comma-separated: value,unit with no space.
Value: 100,g
